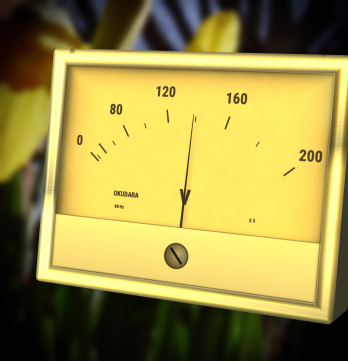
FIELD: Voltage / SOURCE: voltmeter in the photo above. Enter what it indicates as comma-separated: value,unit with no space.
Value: 140,V
